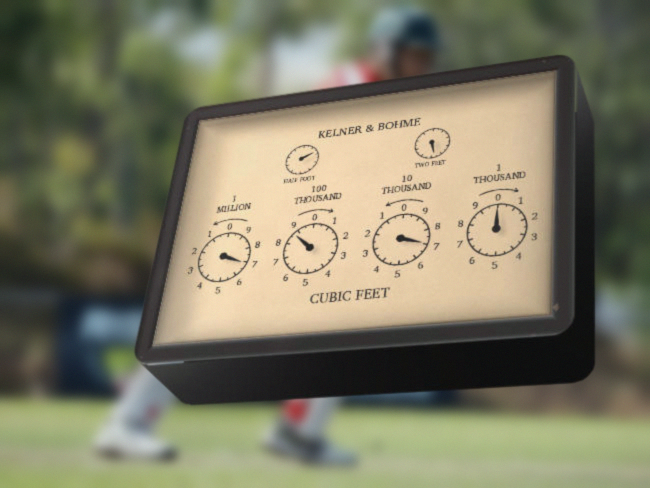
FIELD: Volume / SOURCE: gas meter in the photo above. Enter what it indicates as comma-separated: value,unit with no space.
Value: 687000,ft³
